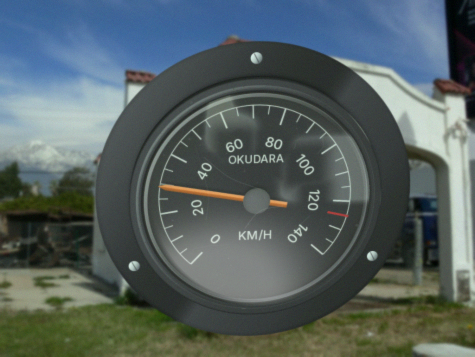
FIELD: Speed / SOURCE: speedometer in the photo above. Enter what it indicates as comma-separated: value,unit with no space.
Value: 30,km/h
